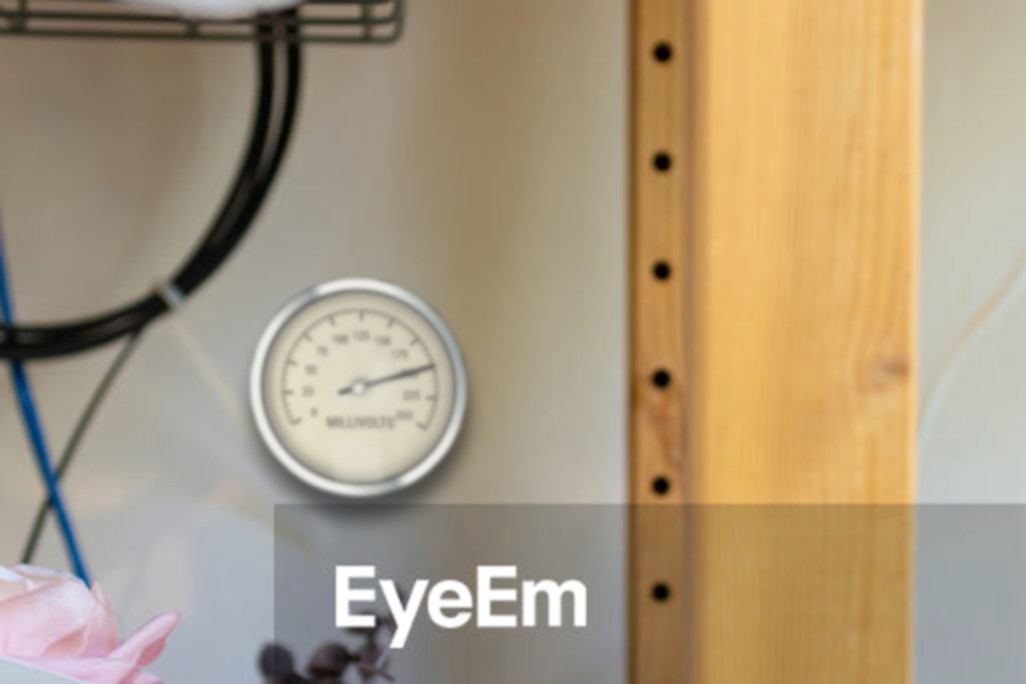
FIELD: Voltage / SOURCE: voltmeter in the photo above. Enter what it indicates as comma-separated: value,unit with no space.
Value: 200,mV
